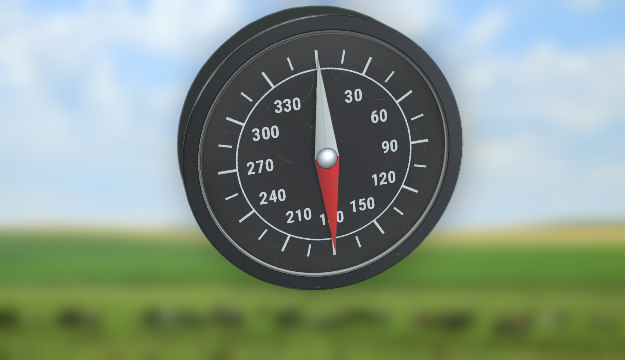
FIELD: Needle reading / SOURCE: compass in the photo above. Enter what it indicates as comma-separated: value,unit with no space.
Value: 180,°
